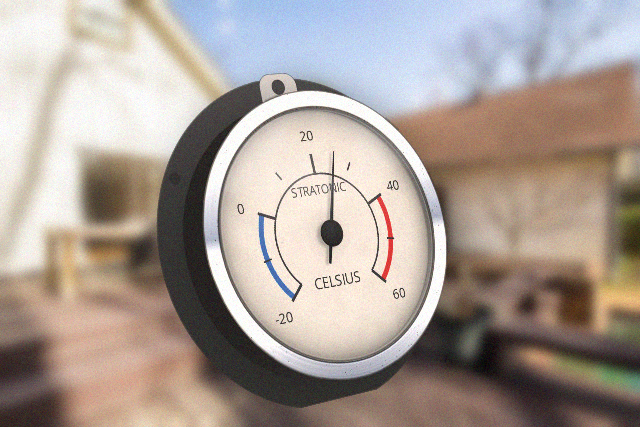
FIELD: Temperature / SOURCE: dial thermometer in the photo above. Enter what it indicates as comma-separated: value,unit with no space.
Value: 25,°C
